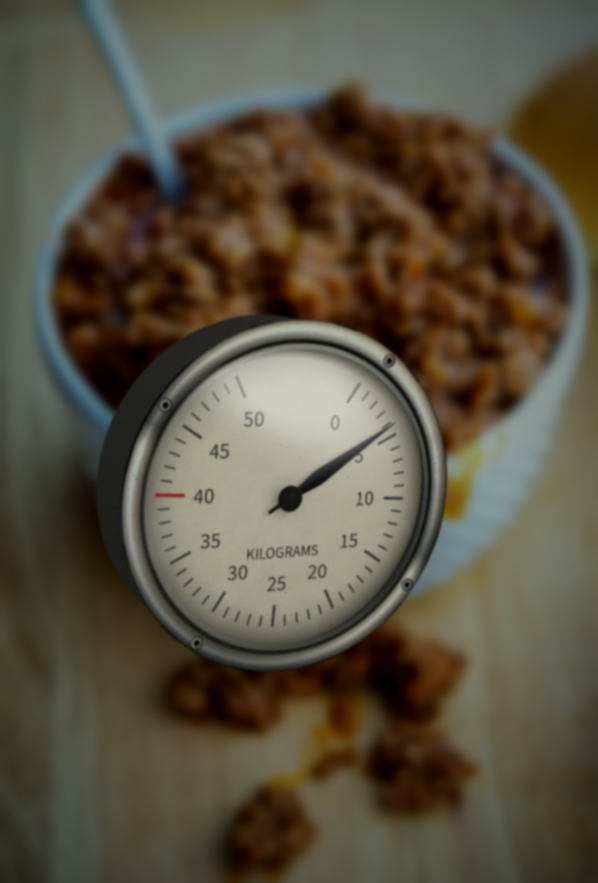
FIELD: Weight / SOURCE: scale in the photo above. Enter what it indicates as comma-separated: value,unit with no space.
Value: 4,kg
